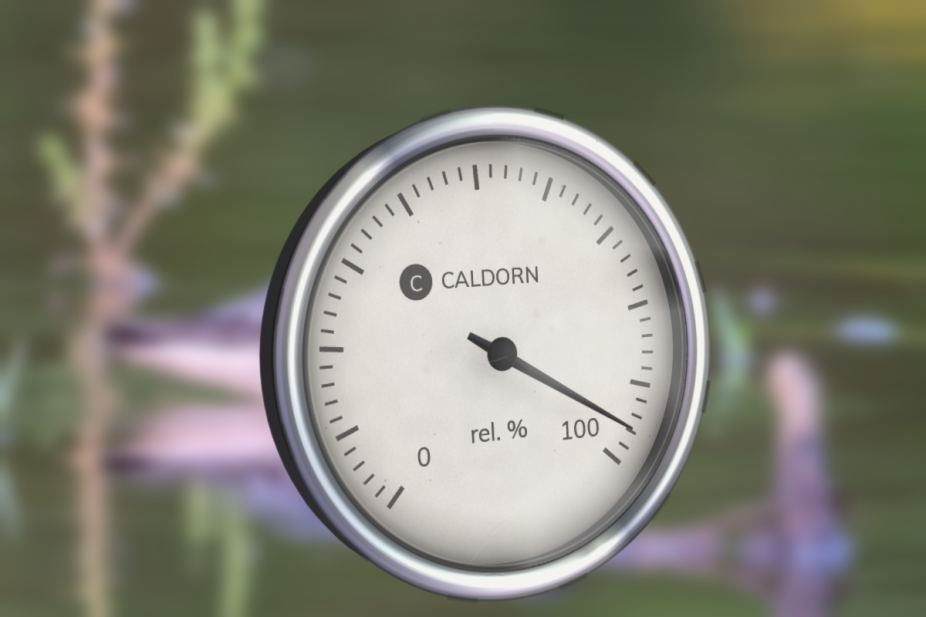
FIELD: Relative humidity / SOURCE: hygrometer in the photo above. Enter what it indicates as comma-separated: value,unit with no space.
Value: 96,%
